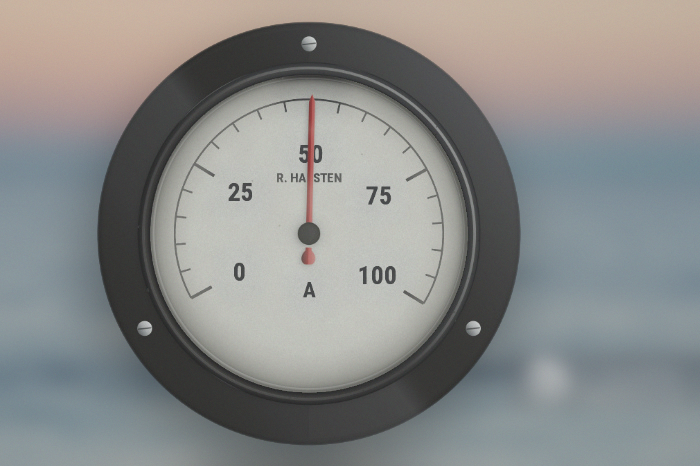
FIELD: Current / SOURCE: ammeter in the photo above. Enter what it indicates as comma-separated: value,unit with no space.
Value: 50,A
